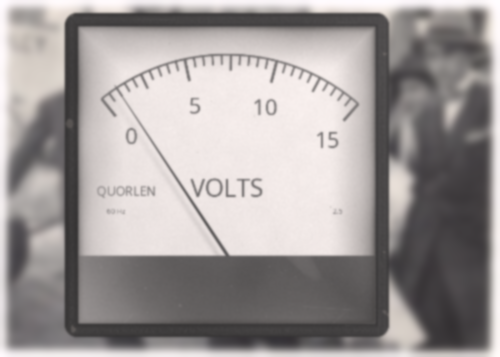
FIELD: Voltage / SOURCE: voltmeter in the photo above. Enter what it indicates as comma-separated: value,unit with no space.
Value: 1,V
